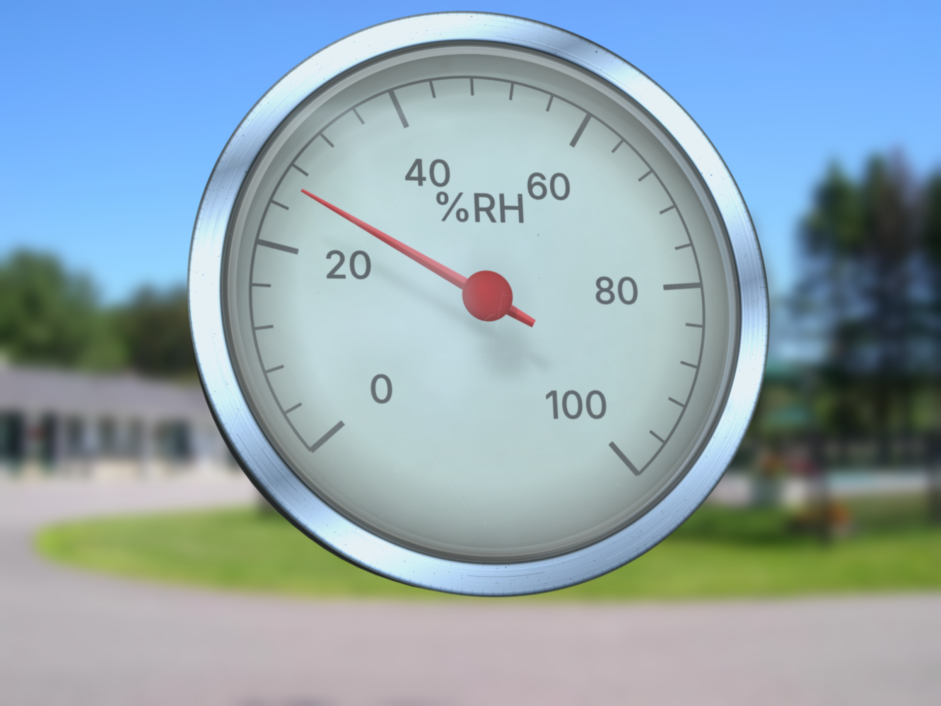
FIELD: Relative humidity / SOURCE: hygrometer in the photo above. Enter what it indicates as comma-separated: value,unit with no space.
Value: 26,%
